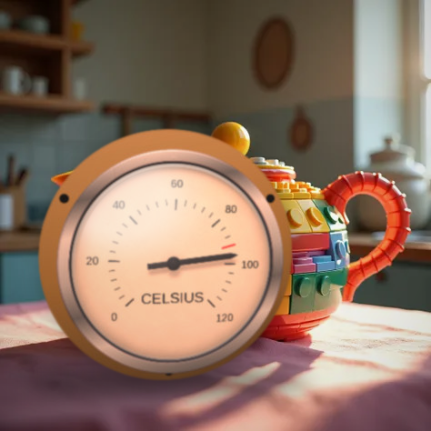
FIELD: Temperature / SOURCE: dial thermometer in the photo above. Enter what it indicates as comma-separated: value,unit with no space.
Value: 96,°C
